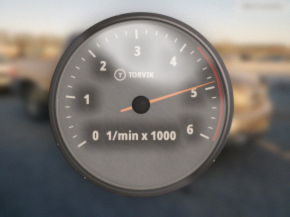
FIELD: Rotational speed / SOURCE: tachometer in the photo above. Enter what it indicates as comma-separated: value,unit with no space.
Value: 4900,rpm
